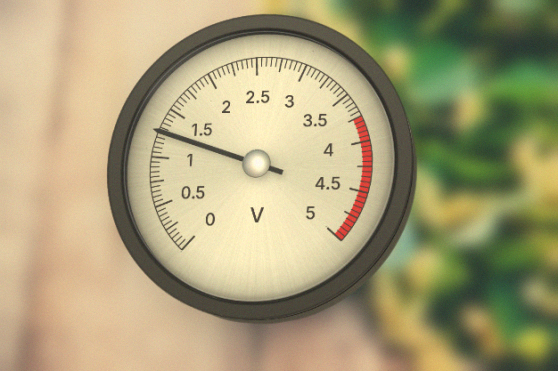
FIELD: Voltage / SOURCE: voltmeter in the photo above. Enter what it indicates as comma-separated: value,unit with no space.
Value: 1.25,V
